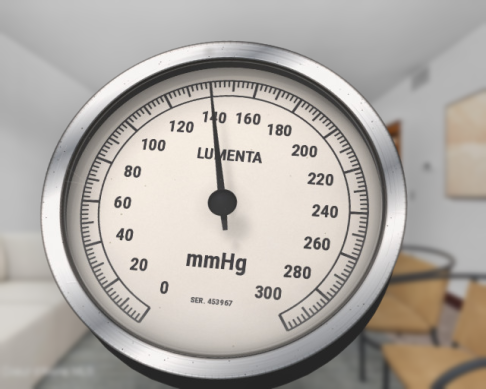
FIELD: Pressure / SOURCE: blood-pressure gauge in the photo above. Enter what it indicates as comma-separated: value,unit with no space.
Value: 140,mmHg
